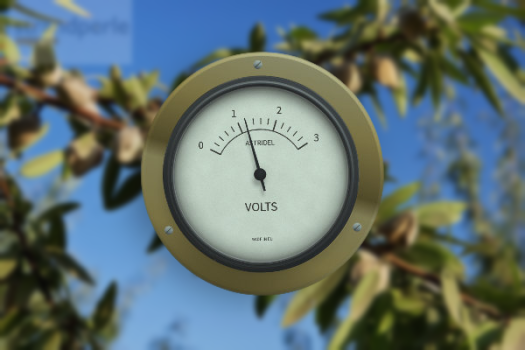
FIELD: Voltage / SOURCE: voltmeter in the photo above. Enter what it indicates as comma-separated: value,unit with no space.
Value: 1.2,V
